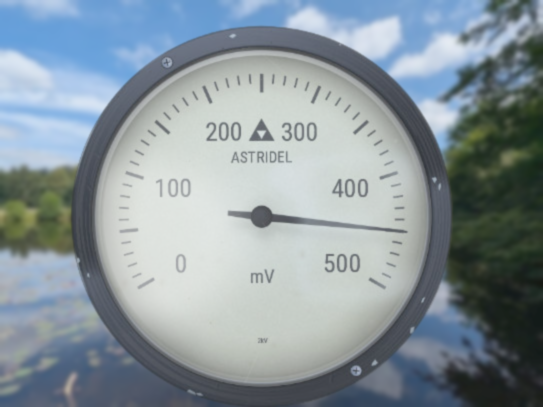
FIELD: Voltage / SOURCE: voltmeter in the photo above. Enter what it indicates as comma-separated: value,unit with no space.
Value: 450,mV
